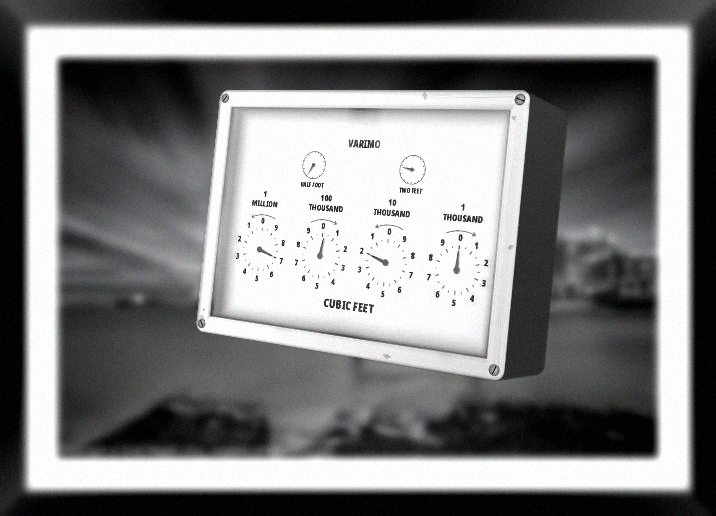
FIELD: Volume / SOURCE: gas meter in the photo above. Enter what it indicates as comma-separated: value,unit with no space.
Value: 702000,ft³
